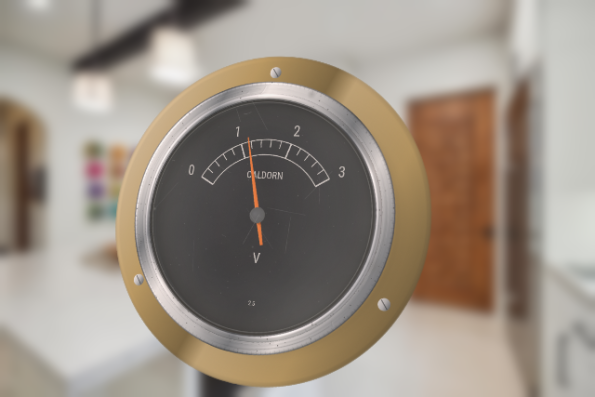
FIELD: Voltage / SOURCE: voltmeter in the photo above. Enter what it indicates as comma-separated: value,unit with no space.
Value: 1.2,V
